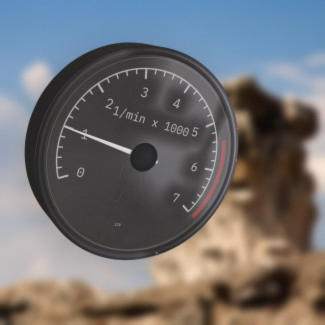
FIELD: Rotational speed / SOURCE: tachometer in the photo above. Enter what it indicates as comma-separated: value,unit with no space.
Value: 1000,rpm
